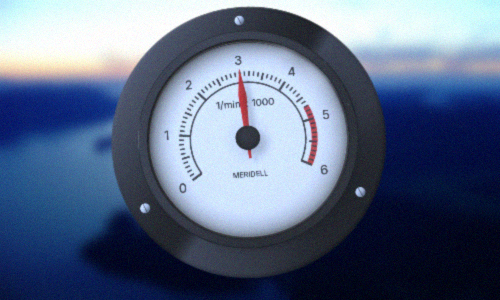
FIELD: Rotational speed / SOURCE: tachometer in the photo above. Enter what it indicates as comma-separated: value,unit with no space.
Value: 3000,rpm
